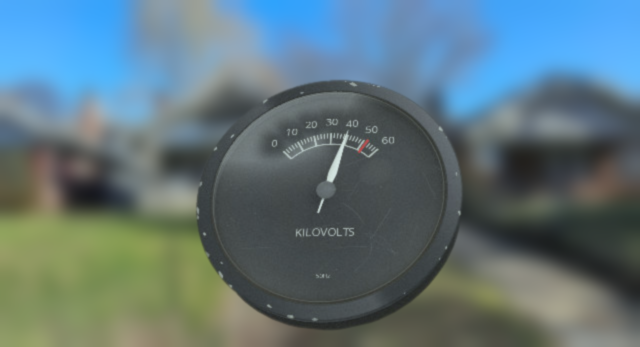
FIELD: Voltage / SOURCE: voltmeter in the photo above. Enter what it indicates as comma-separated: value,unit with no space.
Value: 40,kV
